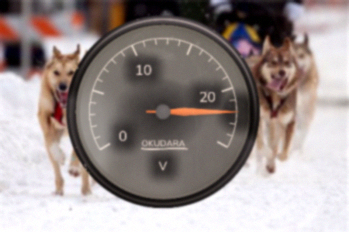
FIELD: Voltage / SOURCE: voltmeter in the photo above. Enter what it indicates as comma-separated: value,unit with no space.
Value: 22,V
